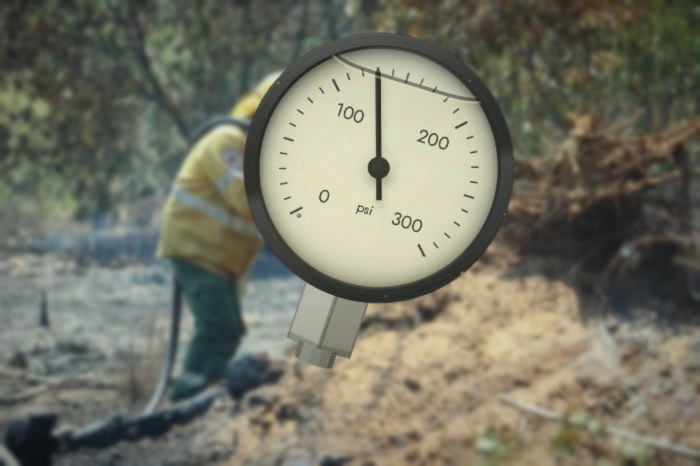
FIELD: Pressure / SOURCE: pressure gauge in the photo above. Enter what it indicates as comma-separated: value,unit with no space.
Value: 130,psi
